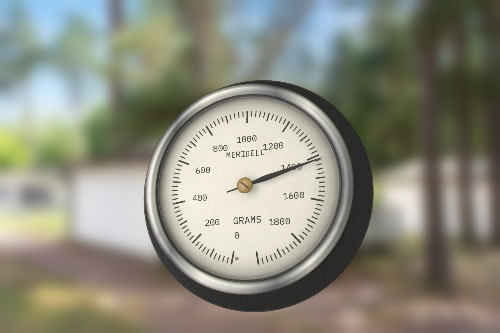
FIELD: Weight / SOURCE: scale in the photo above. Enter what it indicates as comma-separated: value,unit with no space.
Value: 1420,g
